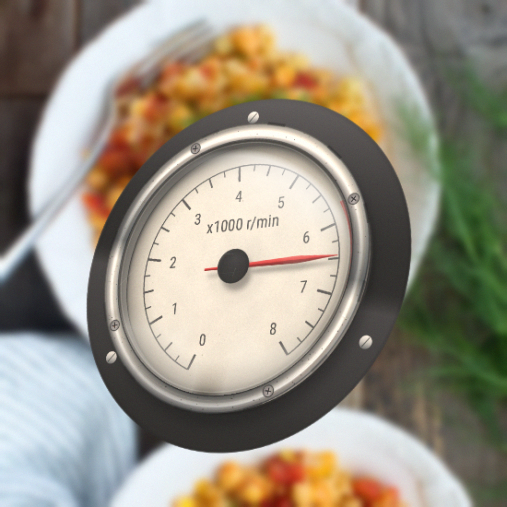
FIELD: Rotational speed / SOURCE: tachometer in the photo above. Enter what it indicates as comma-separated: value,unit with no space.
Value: 6500,rpm
